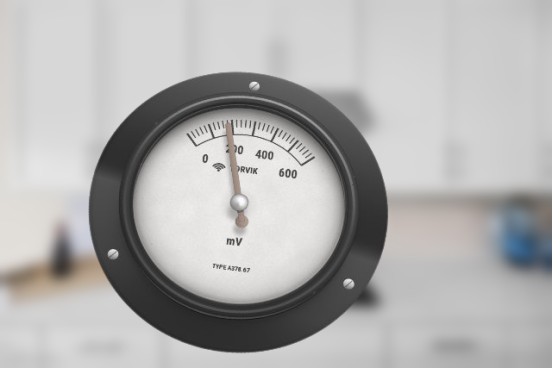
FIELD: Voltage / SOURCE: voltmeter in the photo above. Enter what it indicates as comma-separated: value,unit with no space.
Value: 180,mV
